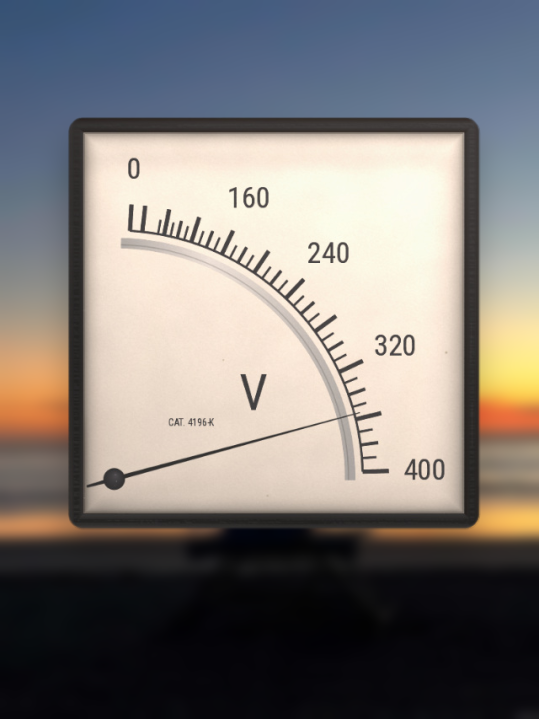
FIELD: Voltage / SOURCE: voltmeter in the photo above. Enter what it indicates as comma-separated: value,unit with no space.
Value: 355,V
